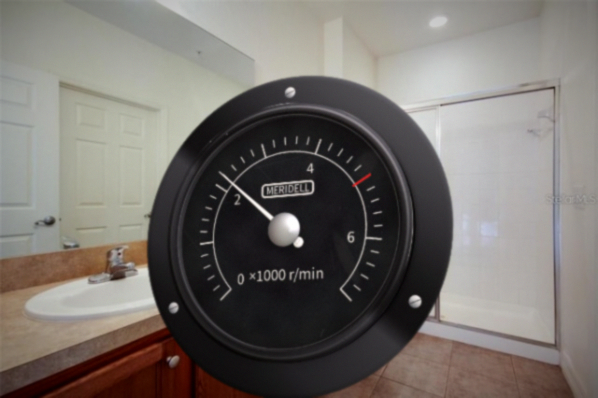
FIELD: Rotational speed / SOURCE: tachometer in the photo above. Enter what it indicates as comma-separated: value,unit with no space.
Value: 2200,rpm
